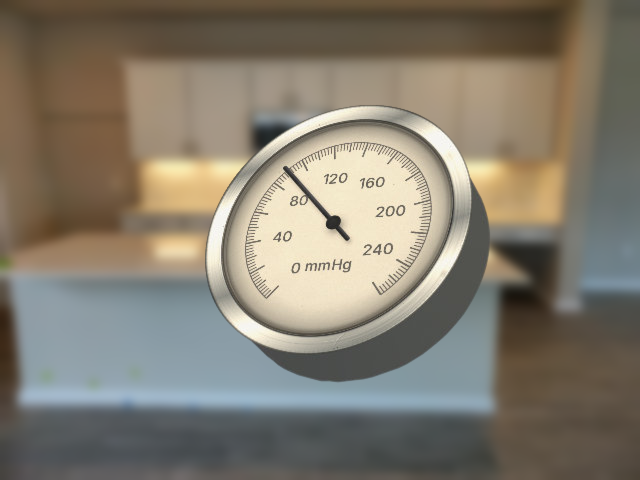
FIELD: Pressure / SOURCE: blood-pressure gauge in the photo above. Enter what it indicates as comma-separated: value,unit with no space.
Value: 90,mmHg
